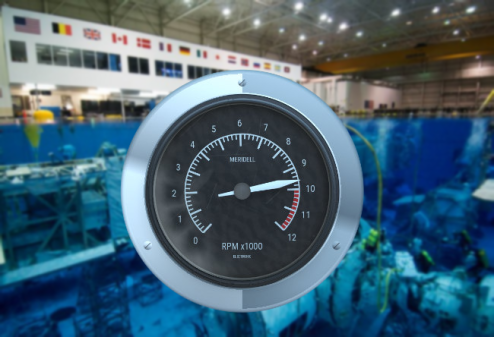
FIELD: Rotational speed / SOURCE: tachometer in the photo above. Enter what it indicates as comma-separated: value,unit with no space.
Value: 9600,rpm
